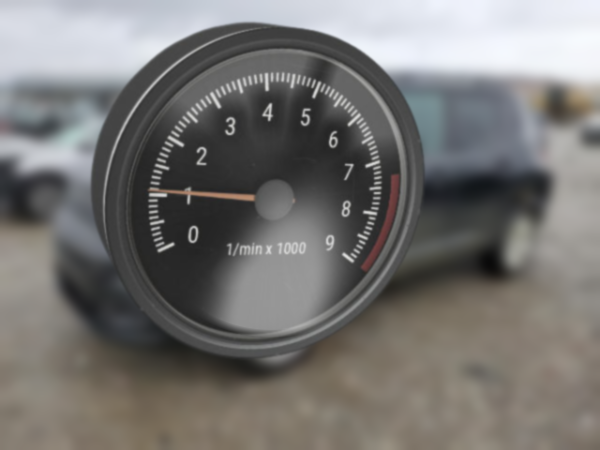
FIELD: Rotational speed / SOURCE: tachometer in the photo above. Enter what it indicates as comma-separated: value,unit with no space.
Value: 1100,rpm
